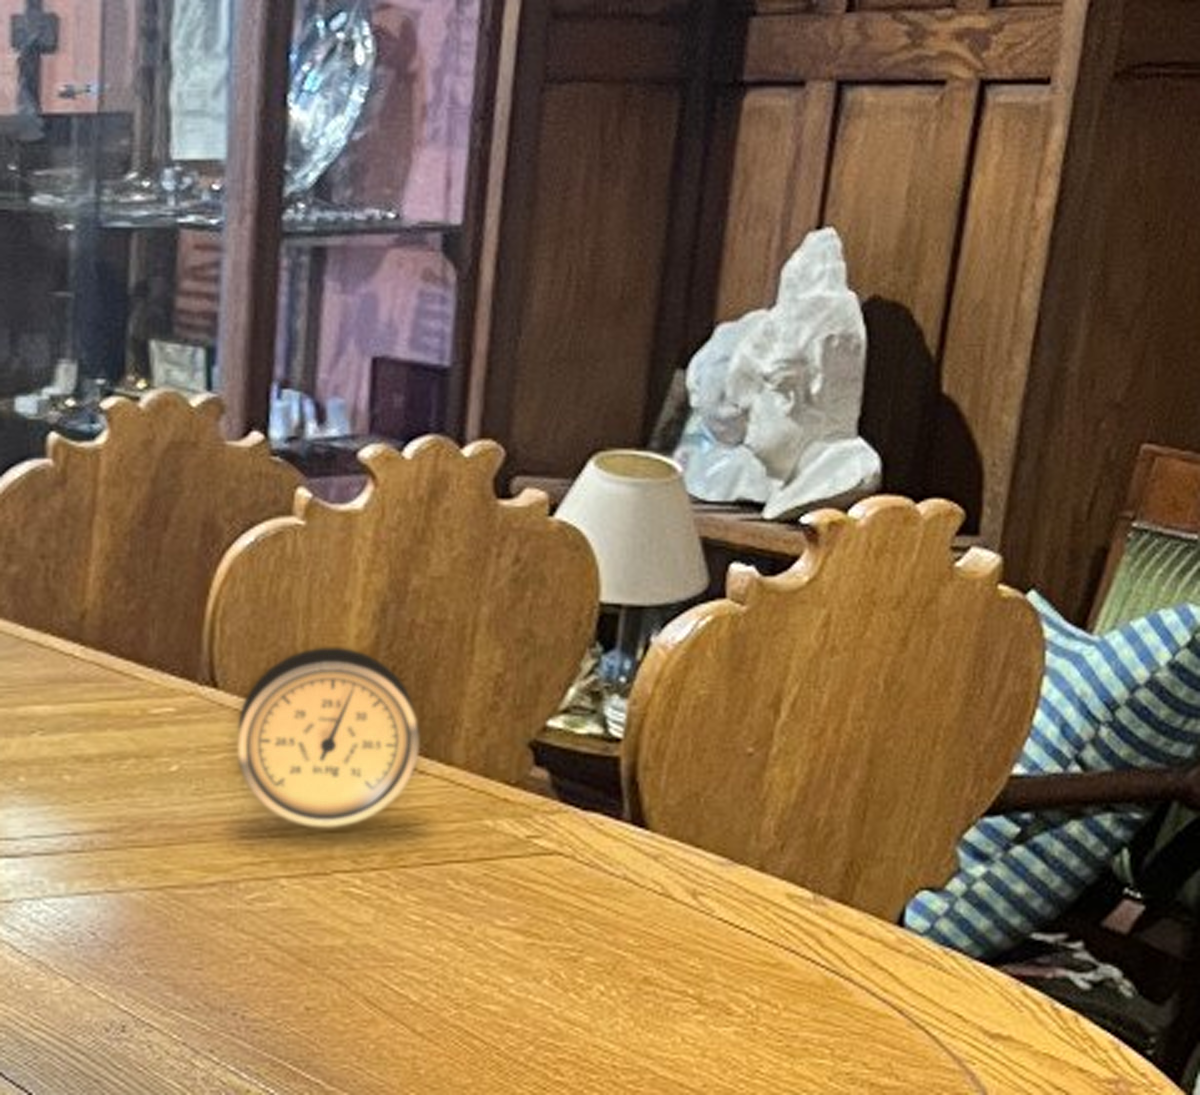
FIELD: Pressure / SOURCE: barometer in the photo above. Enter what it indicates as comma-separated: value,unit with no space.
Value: 29.7,inHg
